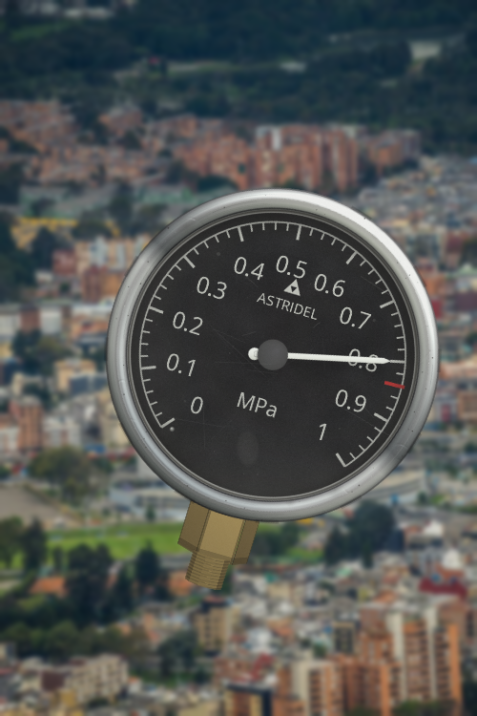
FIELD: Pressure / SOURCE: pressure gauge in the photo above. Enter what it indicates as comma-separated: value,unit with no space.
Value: 0.8,MPa
